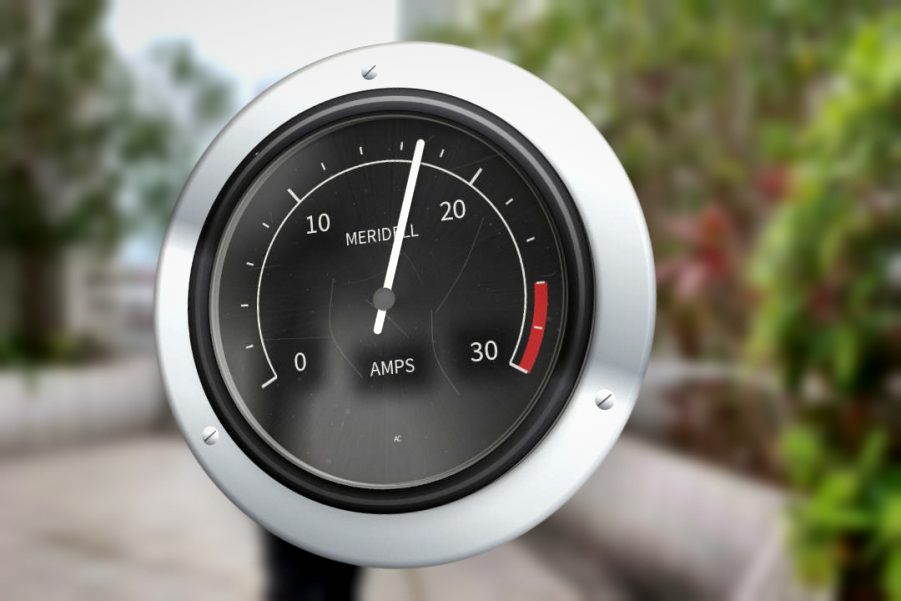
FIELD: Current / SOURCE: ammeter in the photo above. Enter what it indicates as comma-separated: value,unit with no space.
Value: 17,A
